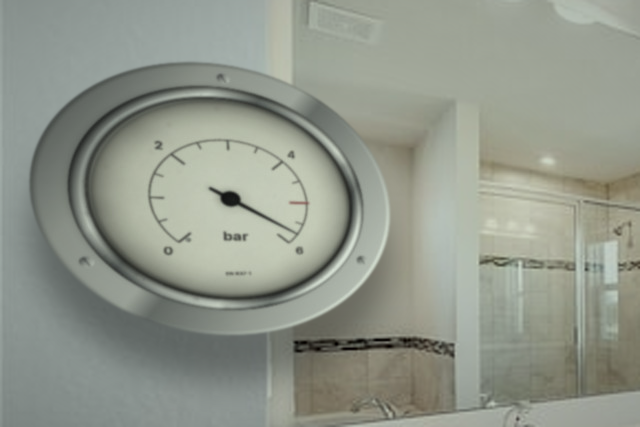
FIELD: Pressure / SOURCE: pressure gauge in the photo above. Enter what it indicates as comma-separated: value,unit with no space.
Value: 5.75,bar
